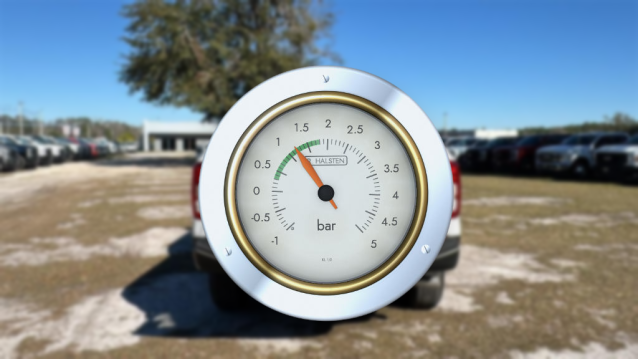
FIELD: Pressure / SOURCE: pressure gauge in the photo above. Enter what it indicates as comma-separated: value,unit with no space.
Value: 1.2,bar
